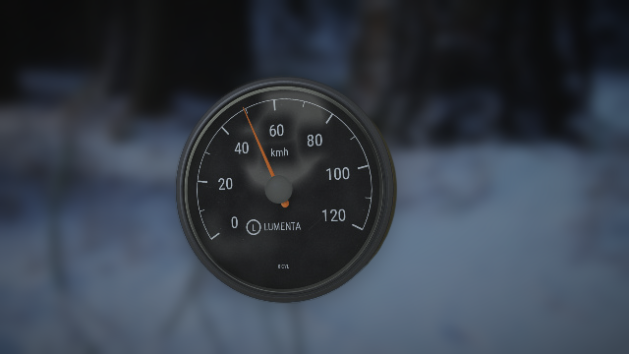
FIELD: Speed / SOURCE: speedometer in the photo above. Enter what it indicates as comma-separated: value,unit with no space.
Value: 50,km/h
